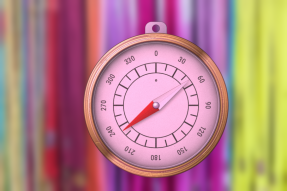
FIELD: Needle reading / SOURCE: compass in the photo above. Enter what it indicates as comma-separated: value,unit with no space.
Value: 232.5,°
